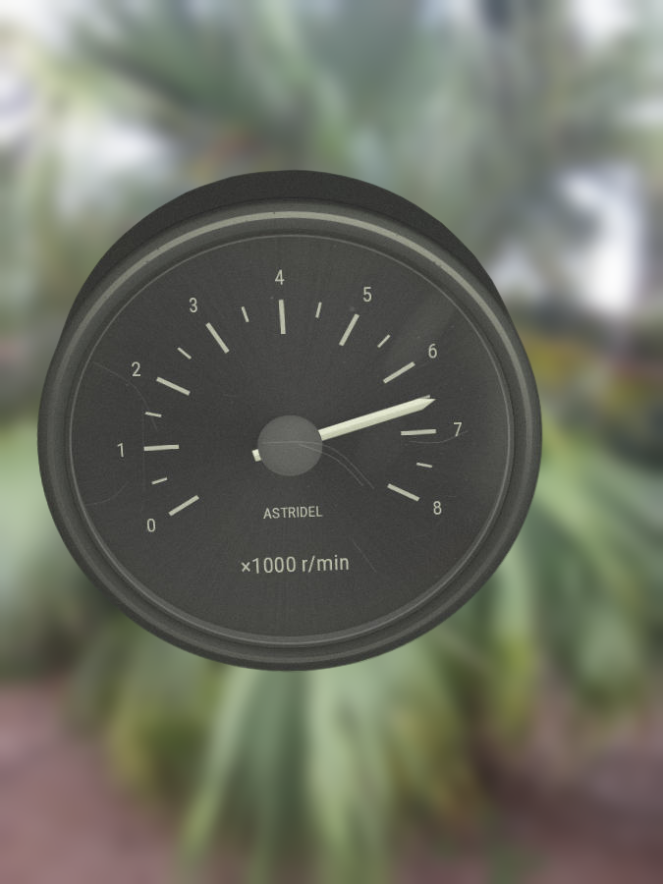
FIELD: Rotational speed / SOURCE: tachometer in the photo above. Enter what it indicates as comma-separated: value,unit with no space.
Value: 6500,rpm
